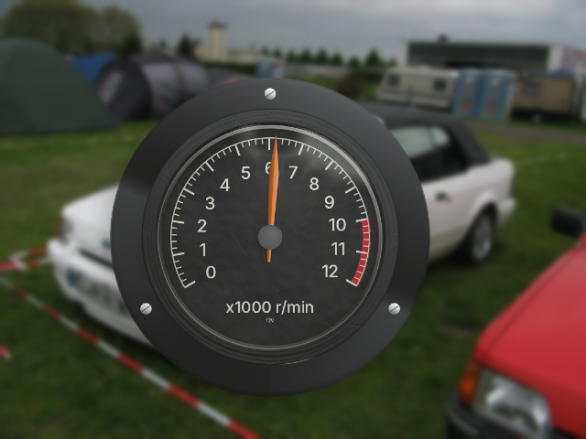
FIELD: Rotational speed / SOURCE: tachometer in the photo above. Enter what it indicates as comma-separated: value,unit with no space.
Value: 6200,rpm
